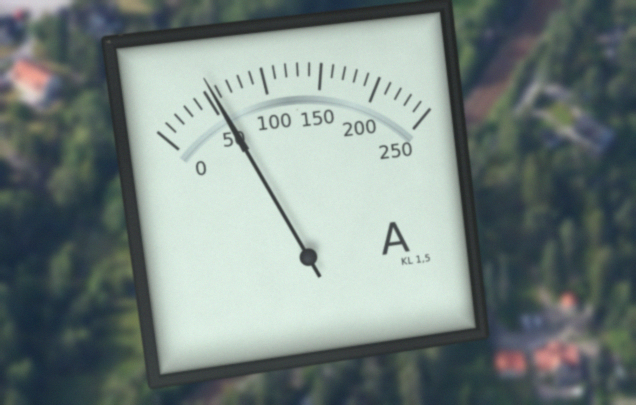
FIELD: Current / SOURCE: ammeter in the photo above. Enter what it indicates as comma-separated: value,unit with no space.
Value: 55,A
